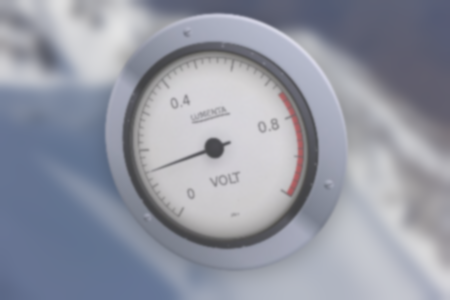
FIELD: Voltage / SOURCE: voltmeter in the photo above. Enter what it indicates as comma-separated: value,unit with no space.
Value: 0.14,V
